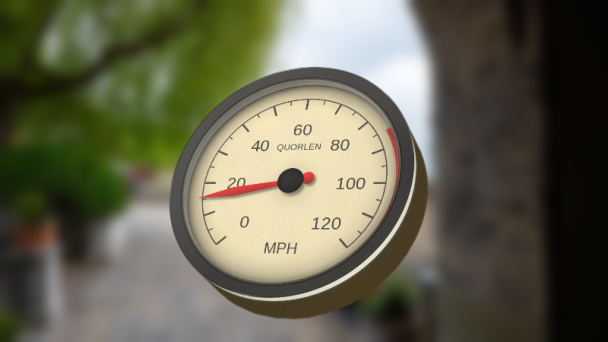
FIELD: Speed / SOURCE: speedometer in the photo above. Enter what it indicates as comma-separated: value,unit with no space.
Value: 15,mph
